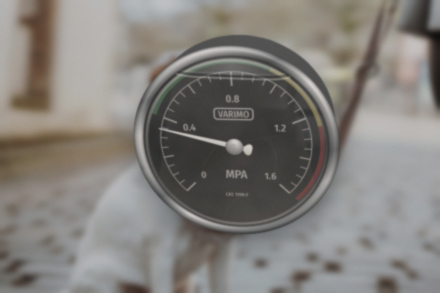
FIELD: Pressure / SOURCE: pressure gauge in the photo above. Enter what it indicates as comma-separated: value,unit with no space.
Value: 0.35,MPa
